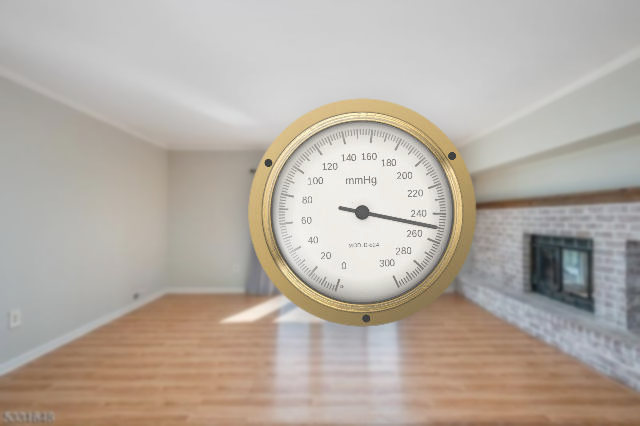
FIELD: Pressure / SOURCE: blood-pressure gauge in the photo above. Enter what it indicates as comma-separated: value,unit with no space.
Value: 250,mmHg
